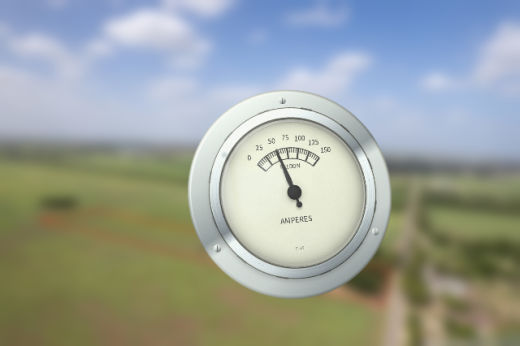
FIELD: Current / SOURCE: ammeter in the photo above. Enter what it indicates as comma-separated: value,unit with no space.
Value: 50,A
